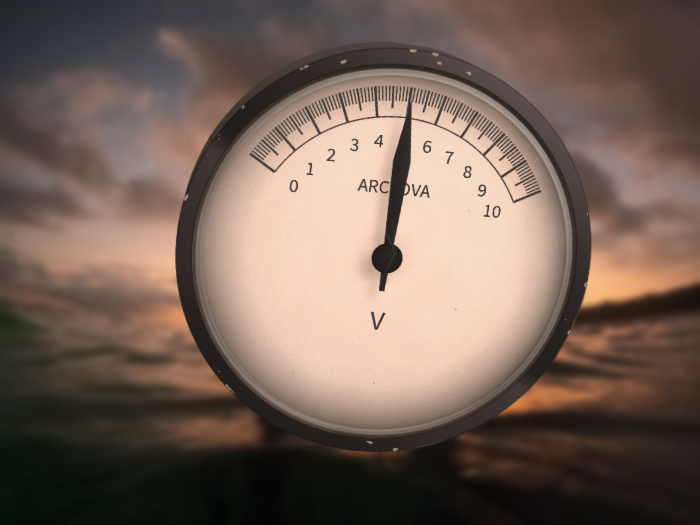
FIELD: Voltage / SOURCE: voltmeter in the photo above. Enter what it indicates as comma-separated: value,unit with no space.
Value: 5,V
